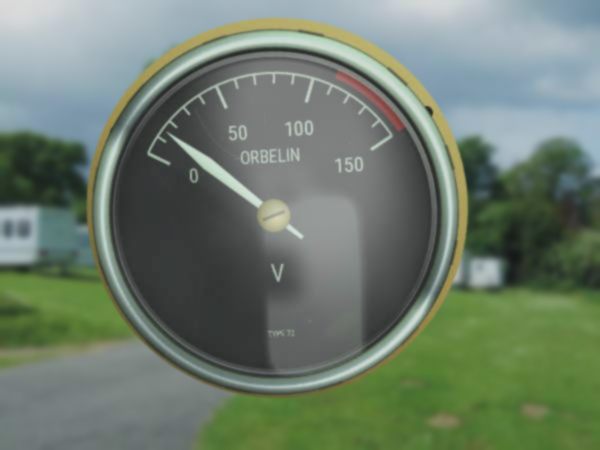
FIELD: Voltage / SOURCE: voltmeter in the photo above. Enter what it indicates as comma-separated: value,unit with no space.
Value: 15,V
